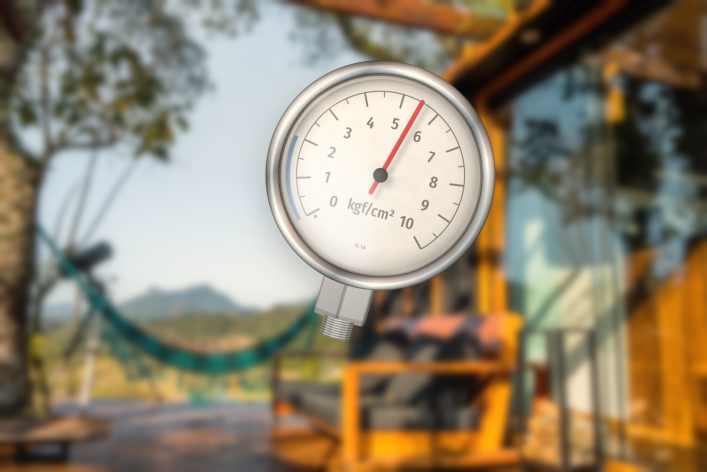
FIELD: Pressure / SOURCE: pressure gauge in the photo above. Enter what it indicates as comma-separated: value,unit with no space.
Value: 5.5,kg/cm²
